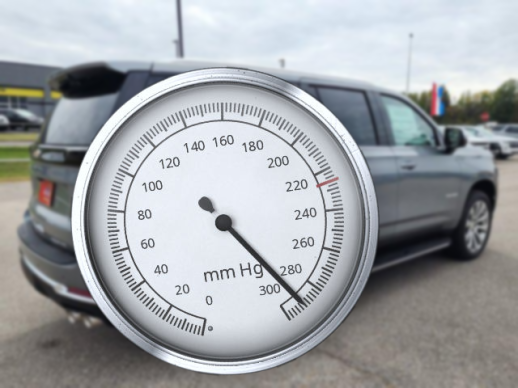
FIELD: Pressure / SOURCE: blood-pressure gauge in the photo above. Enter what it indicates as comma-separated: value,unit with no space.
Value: 290,mmHg
